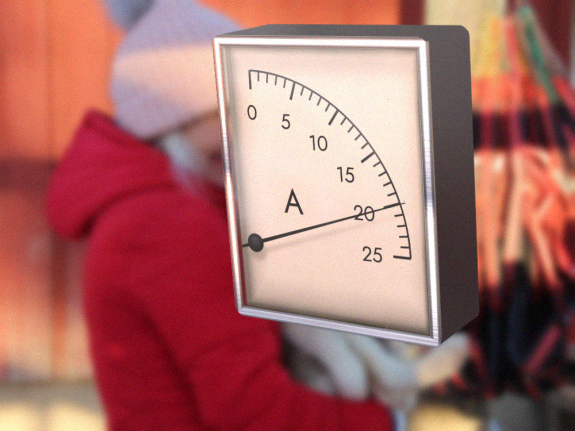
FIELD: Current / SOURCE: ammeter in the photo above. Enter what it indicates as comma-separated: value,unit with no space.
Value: 20,A
